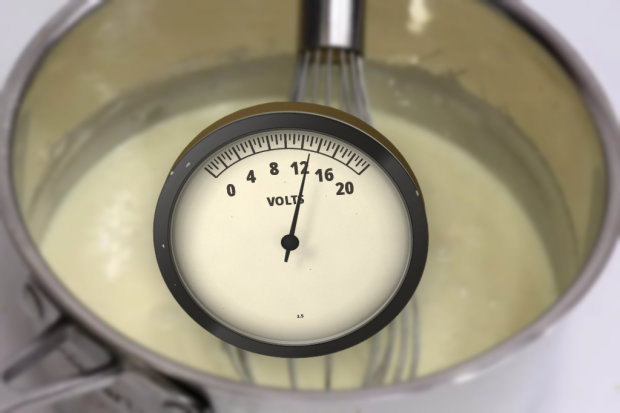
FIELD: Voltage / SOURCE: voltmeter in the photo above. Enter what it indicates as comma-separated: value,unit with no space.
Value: 13,V
